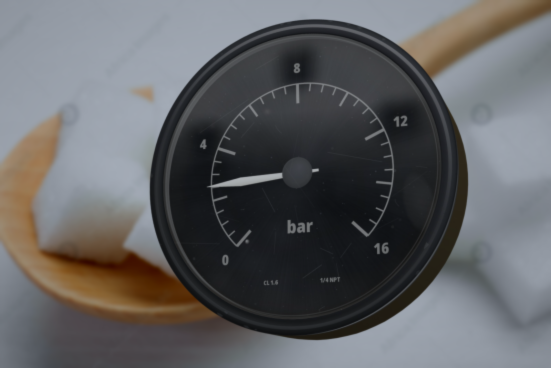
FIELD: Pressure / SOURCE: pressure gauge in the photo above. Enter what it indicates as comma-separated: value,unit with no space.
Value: 2.5,bar
